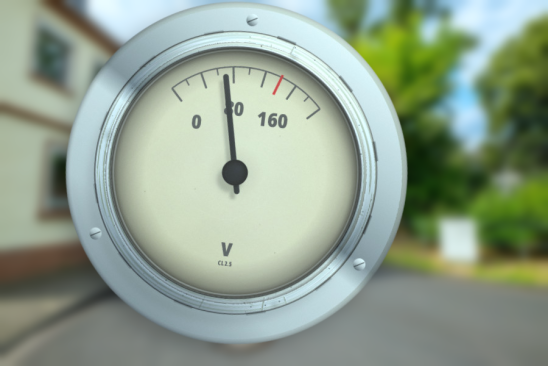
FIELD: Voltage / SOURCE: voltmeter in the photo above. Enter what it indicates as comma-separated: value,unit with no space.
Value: 70,V
